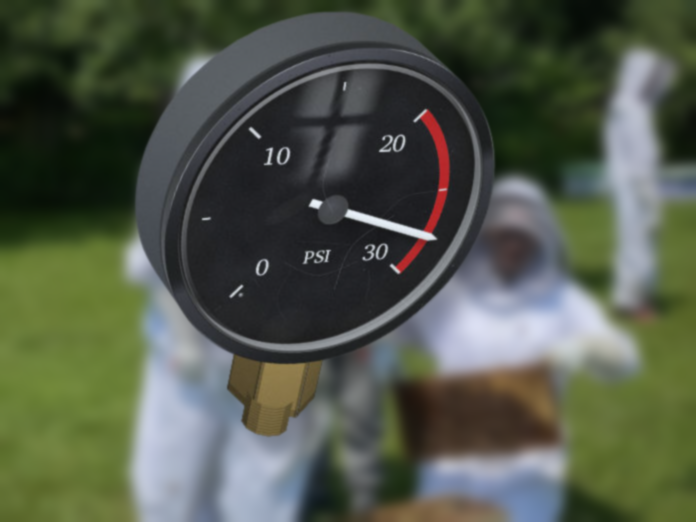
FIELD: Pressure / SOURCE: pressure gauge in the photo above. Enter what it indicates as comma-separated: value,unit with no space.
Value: 27.5,psi
